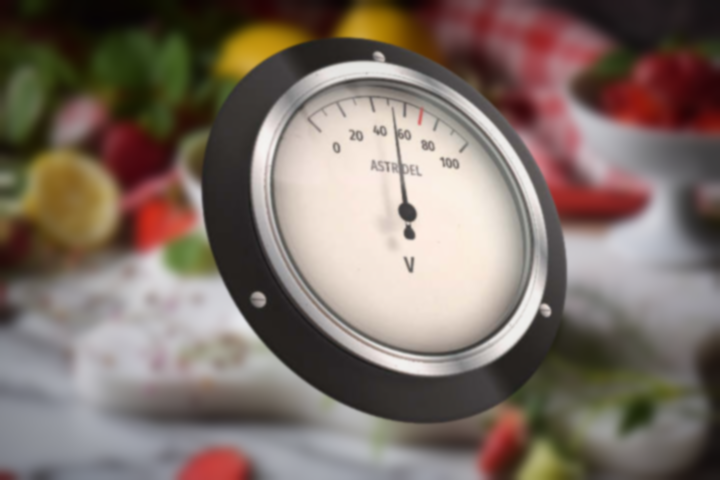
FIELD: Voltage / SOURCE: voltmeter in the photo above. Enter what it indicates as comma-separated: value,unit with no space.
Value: 50,V
